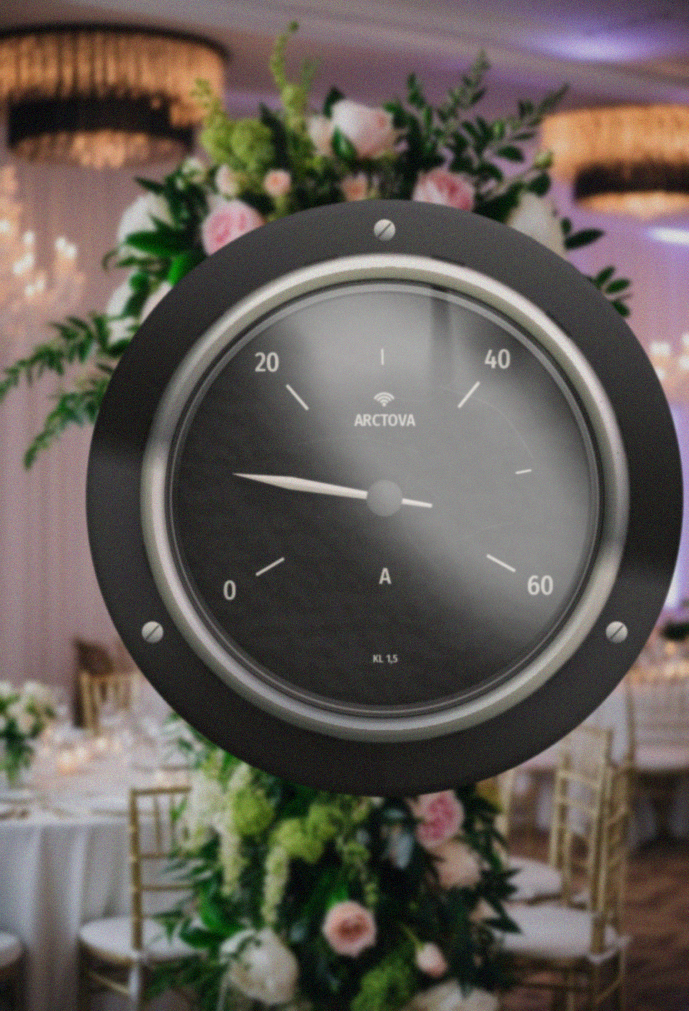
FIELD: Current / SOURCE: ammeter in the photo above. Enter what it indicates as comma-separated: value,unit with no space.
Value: 10,A
